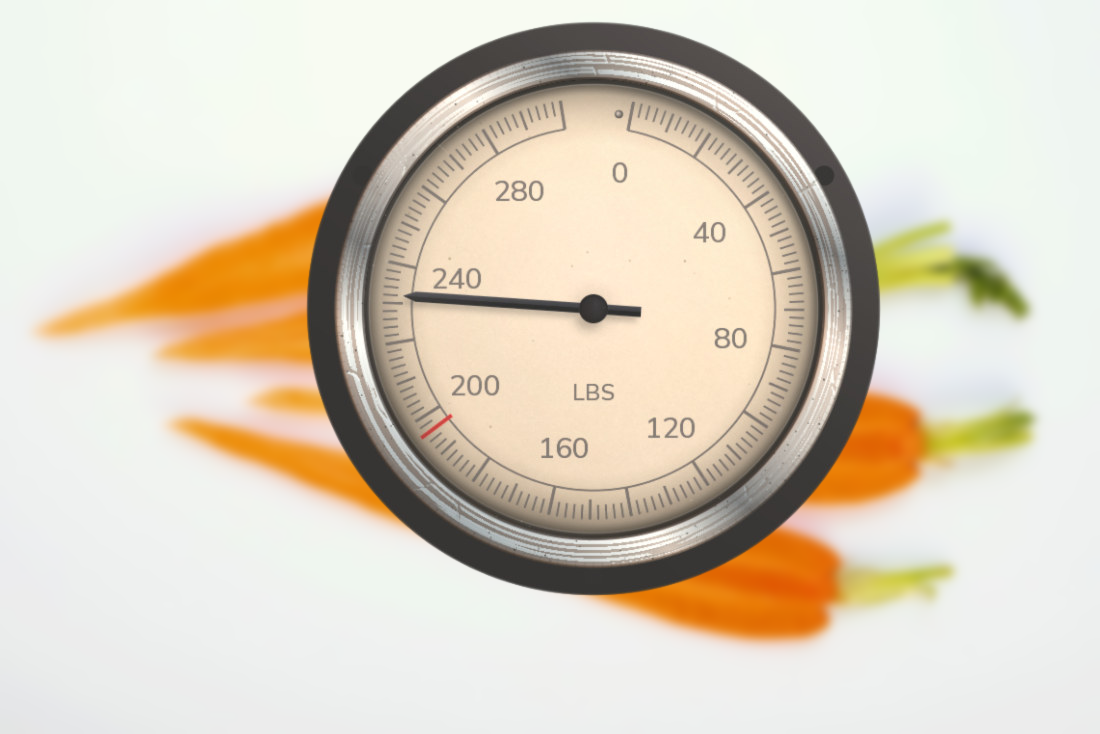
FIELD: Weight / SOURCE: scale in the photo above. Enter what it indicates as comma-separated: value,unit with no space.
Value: 232,lb
